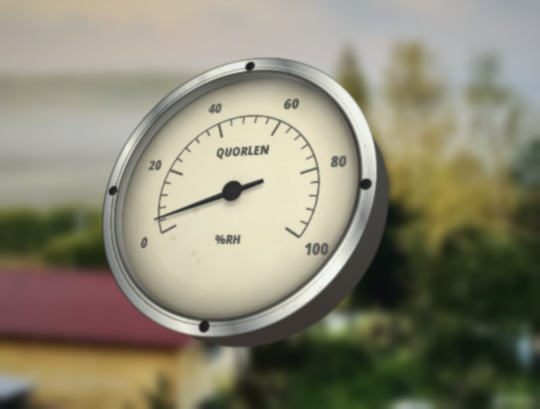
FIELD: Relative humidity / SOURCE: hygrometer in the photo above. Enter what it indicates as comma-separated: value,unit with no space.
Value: 4,%
